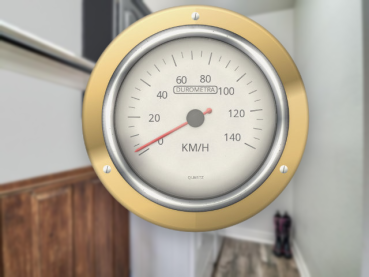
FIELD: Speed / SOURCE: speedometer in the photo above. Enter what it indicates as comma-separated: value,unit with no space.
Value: 2.5,km/h
